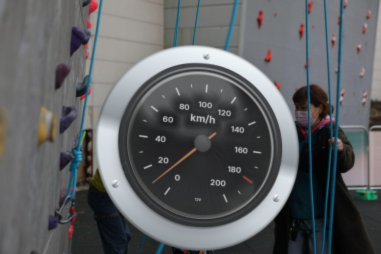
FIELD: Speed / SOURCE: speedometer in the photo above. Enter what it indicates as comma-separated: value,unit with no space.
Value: 10,km/h
